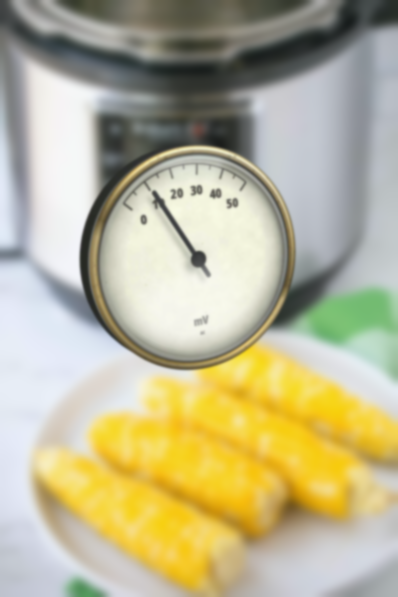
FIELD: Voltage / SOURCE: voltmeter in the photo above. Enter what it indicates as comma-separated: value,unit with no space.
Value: 10,mV
